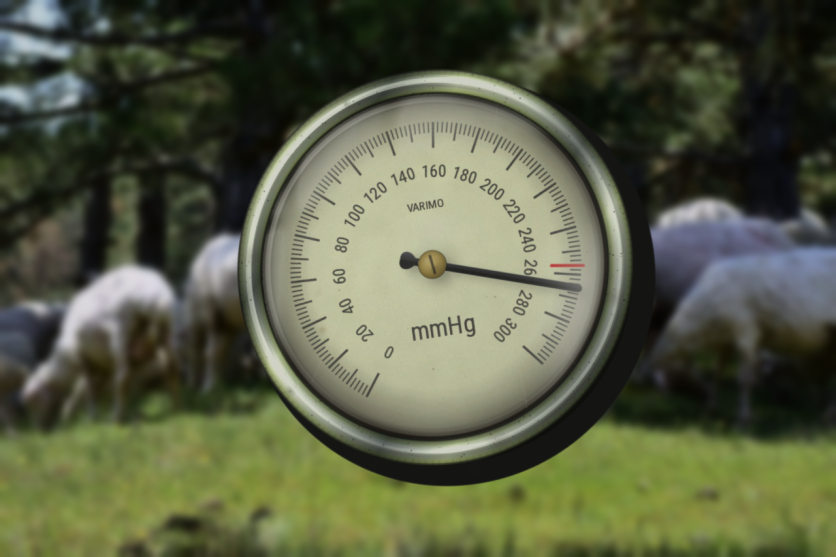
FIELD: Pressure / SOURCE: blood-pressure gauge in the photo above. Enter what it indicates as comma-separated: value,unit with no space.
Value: 266,mmHg
